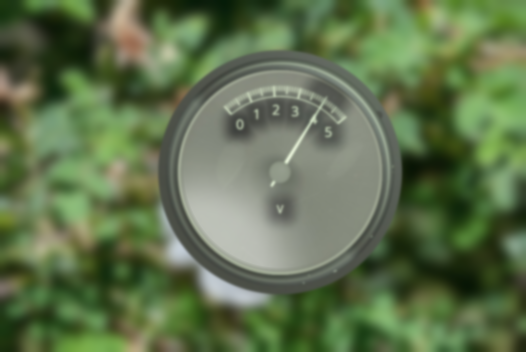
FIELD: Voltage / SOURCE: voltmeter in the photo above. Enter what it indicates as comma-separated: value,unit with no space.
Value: 4,V
